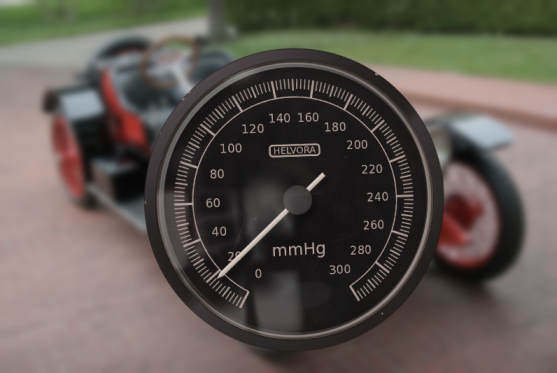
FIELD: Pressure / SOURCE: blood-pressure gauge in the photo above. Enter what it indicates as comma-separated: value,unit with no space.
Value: 18,mmHg
